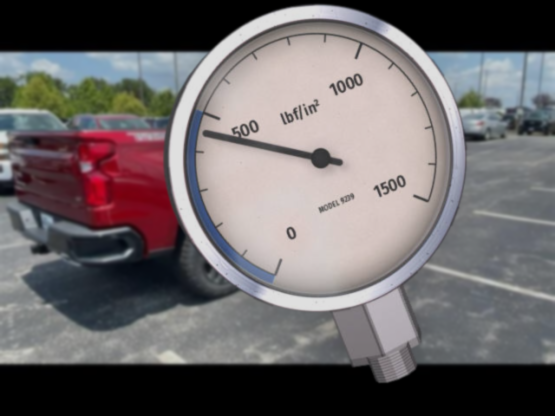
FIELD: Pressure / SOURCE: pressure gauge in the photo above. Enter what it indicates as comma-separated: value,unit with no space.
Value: 450,psi
